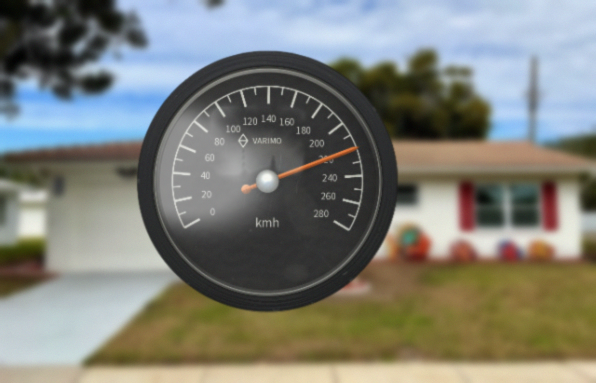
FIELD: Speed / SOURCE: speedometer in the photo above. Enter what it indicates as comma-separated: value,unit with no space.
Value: 220,km/h
